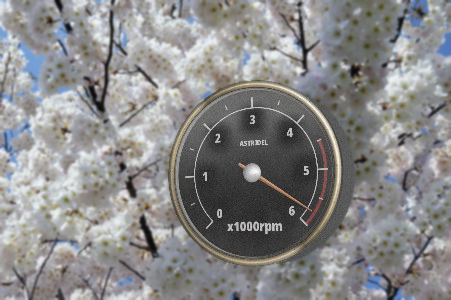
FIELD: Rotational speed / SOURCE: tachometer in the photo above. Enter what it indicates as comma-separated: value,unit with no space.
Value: 5750,rpm
